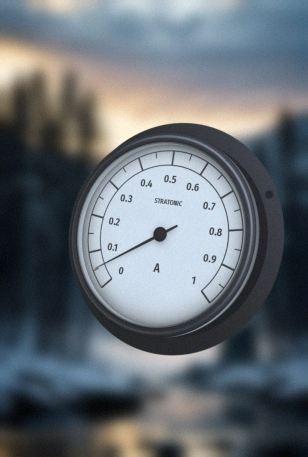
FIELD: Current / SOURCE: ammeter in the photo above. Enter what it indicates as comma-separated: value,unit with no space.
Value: 0.05,A
